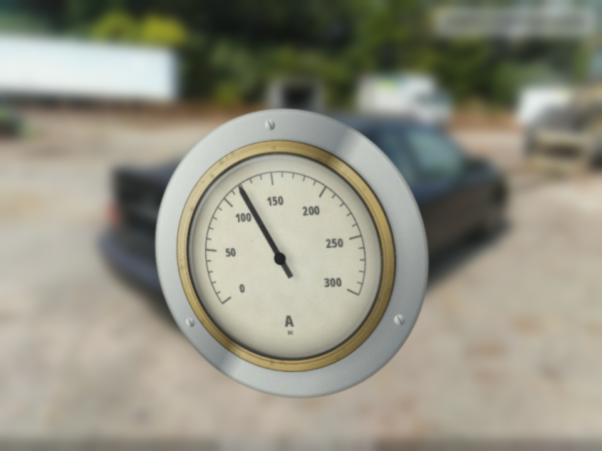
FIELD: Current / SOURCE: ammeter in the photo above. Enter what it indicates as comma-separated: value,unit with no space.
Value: 120,A
